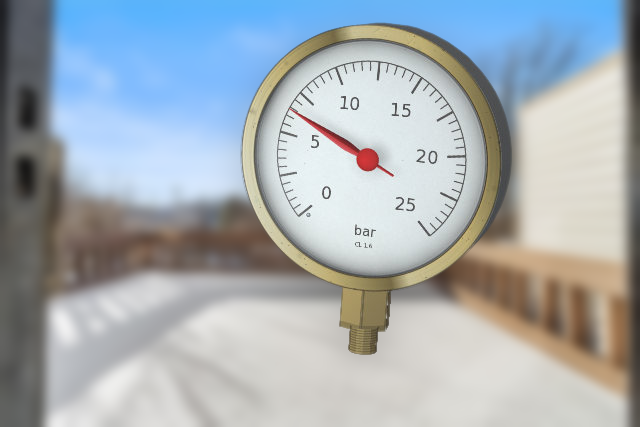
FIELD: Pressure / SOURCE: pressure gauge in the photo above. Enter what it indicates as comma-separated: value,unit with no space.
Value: 6.5,bar
